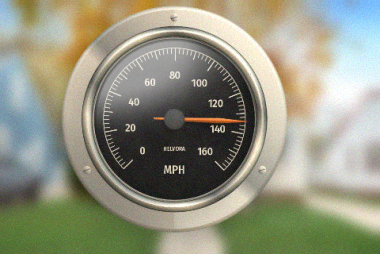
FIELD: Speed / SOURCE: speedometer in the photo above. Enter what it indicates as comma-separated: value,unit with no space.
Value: 134,mph
